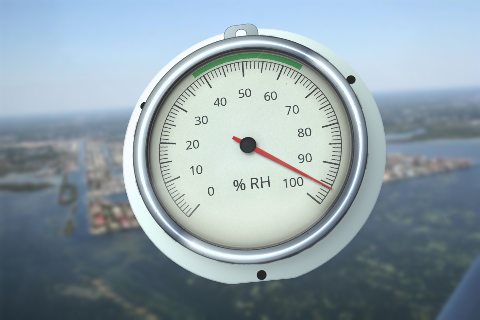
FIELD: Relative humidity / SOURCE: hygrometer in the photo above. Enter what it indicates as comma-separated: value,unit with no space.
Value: 96,%
